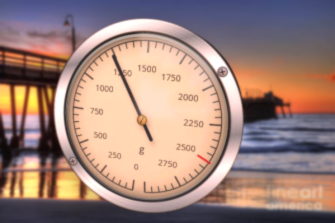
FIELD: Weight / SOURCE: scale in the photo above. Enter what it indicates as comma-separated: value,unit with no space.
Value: 1250,g
